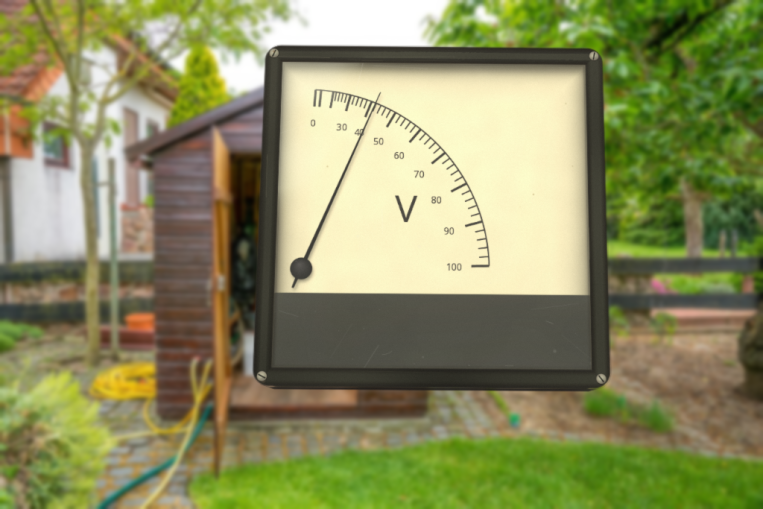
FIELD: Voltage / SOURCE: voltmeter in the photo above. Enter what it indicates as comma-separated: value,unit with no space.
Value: 42,V
